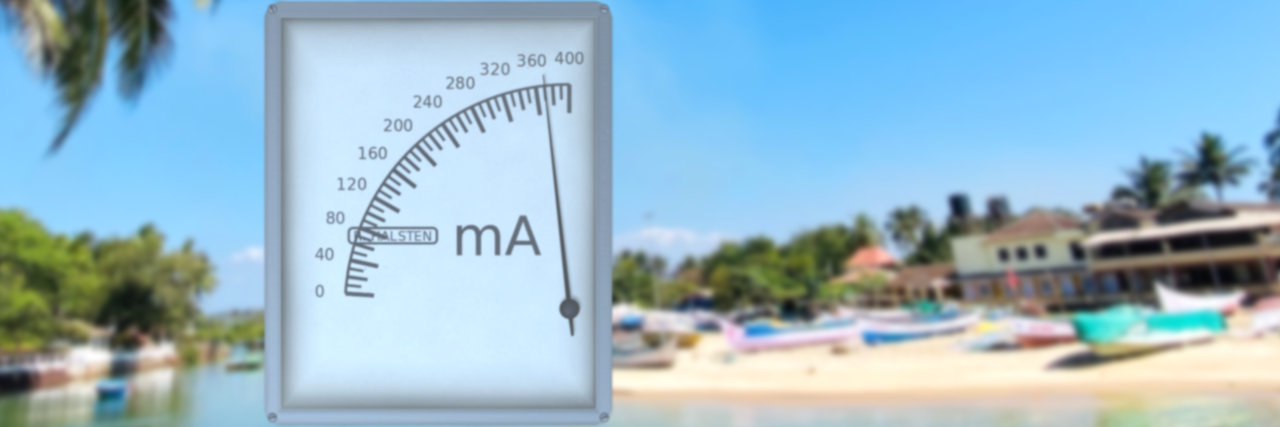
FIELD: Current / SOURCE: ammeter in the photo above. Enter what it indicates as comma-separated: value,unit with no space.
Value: 370,mA
